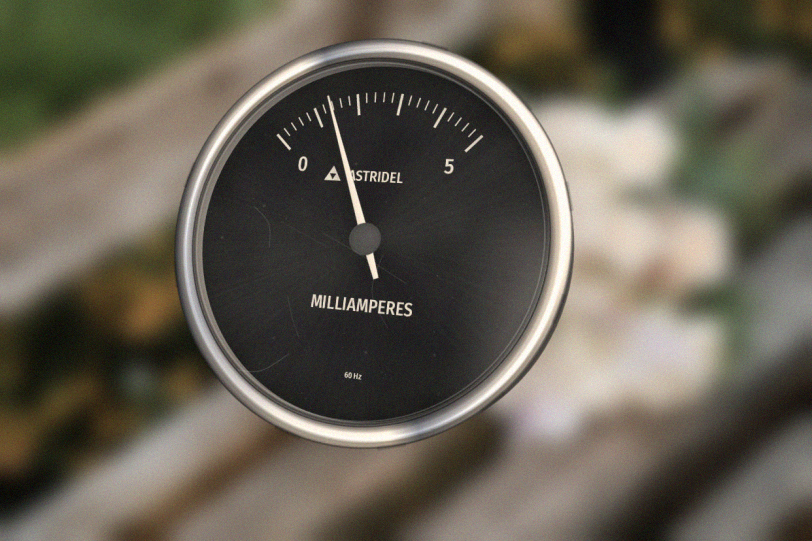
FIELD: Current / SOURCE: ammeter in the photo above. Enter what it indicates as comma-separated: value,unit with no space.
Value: 1.4,mA
